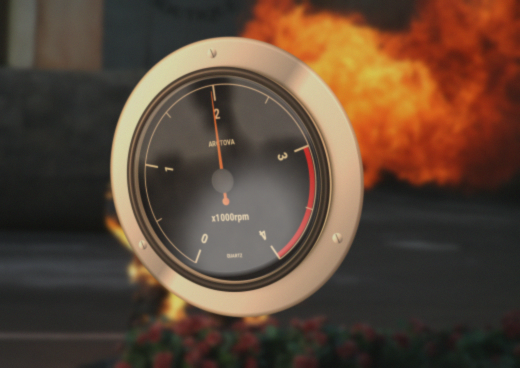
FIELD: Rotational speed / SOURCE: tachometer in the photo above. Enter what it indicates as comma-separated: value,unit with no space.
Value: 2000,rpm
